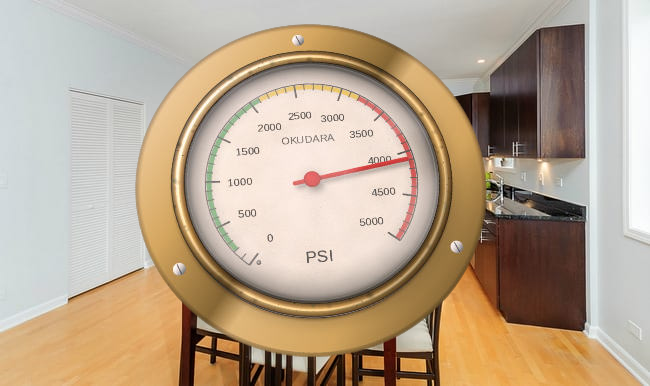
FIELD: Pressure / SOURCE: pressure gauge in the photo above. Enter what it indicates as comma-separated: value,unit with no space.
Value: 4100,psi
